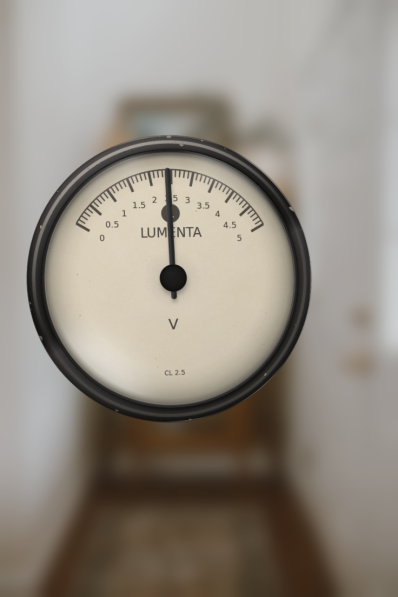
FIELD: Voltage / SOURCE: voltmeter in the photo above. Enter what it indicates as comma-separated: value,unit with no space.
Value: 2.4,V
